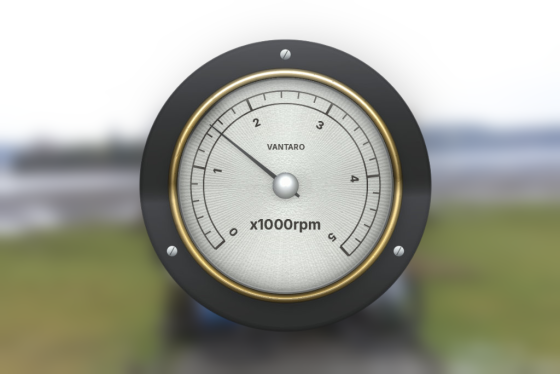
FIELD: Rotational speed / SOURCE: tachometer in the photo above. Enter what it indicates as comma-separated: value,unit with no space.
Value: 1500,rpm
